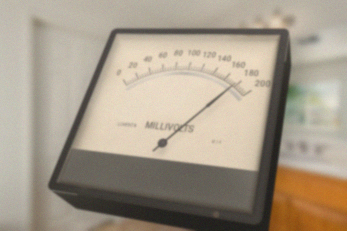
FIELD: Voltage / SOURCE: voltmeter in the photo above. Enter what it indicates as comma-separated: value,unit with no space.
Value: 180,mV
